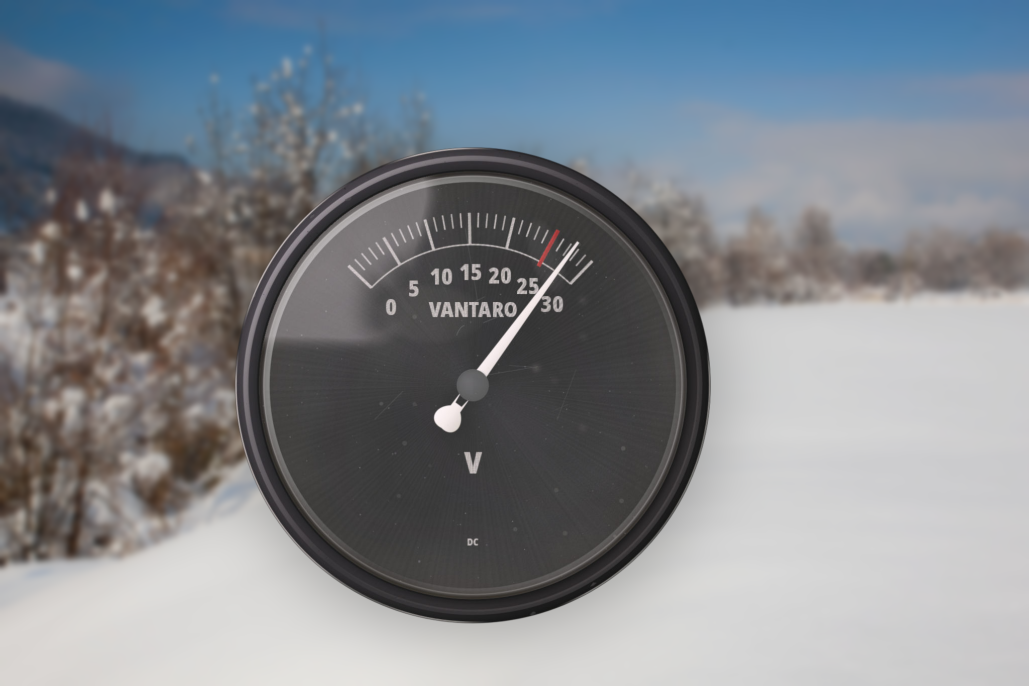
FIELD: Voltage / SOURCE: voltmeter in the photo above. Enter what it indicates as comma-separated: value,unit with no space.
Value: 27.5,V
